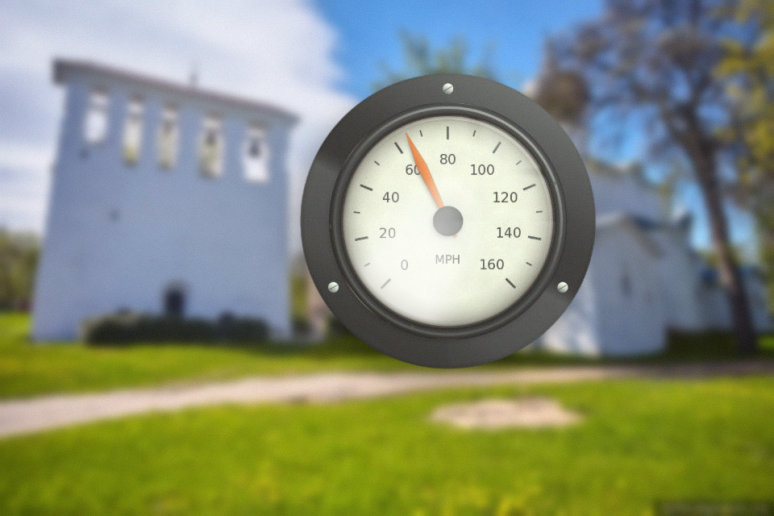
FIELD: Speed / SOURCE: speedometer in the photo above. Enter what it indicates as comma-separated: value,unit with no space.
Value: 65,mph
